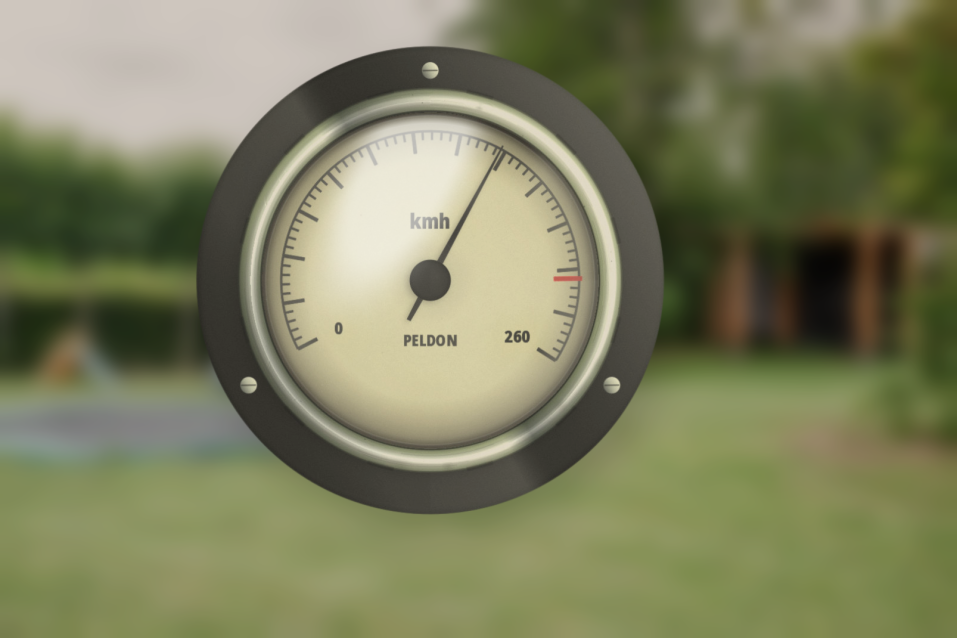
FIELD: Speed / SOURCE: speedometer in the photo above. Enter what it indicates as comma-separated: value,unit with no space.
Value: 158,km/h
